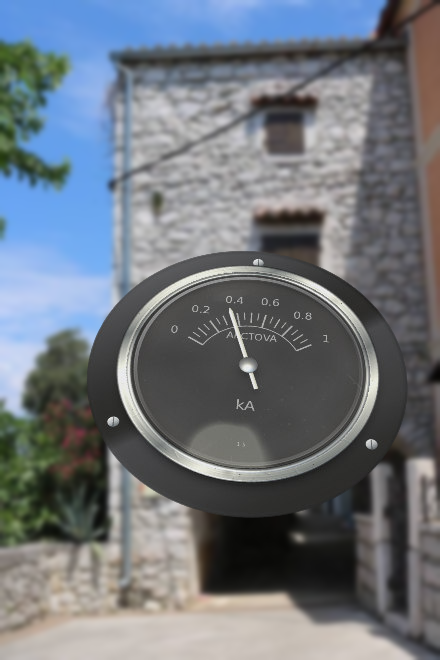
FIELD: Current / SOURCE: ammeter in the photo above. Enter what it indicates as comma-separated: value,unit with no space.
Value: 0.35,kA
